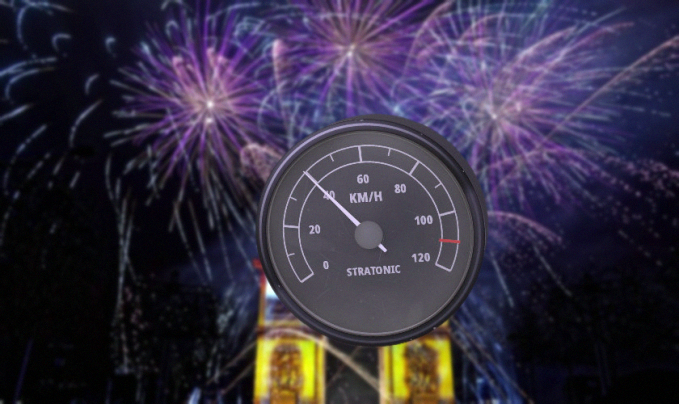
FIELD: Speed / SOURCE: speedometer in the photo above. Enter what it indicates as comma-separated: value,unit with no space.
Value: 40,km/h
